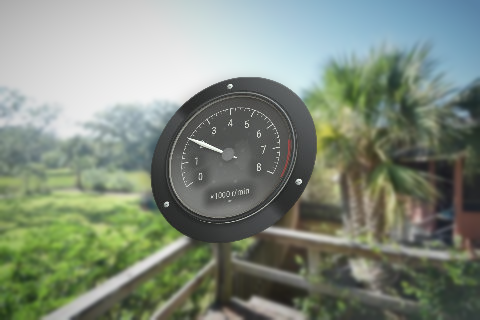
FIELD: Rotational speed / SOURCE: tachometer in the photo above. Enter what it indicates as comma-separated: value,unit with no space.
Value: 2000,rpm
